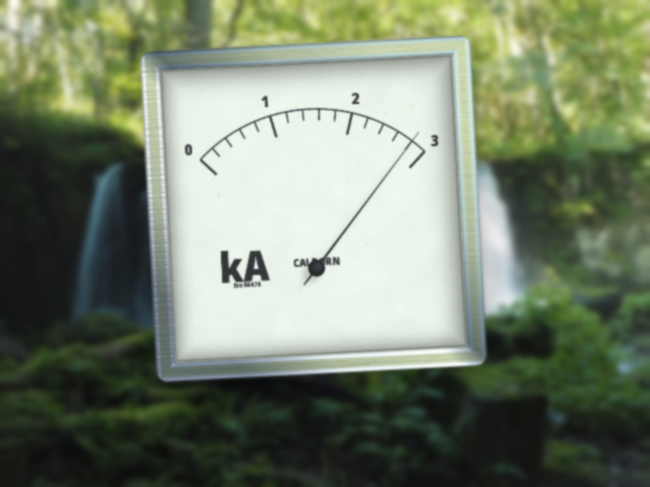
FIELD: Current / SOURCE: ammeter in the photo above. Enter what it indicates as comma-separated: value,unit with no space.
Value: 2.8,kA
